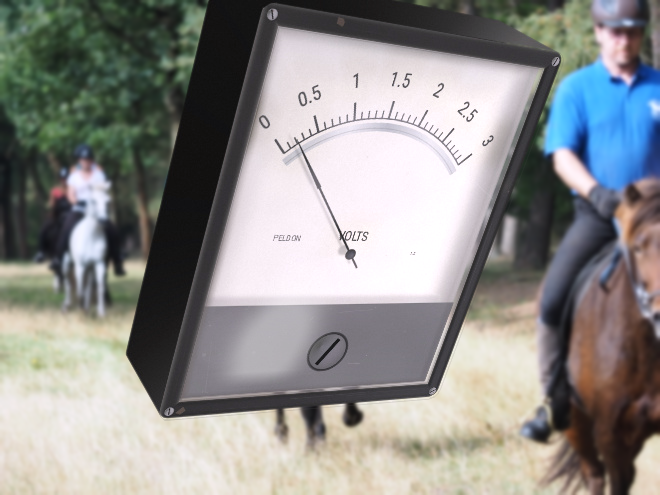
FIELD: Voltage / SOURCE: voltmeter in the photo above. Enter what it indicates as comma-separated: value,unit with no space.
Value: 0.2,V
